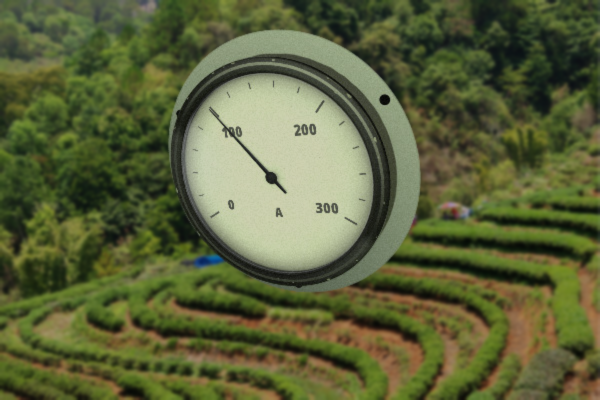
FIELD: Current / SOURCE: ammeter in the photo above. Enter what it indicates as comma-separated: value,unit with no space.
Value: 100,A
